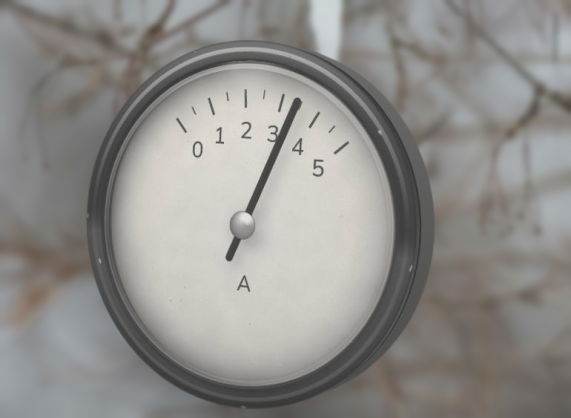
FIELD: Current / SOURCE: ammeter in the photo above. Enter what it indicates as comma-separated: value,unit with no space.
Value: 3.5,A
